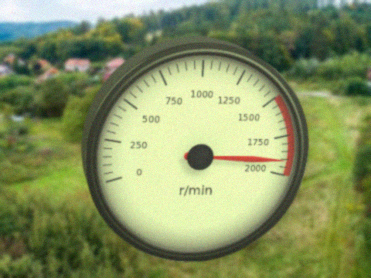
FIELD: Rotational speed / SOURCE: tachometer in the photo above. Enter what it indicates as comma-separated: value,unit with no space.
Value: 1900,rpm
